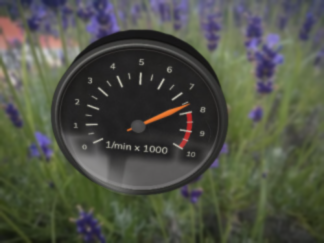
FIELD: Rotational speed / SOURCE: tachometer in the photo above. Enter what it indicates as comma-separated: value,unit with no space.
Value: 7500,rpm
